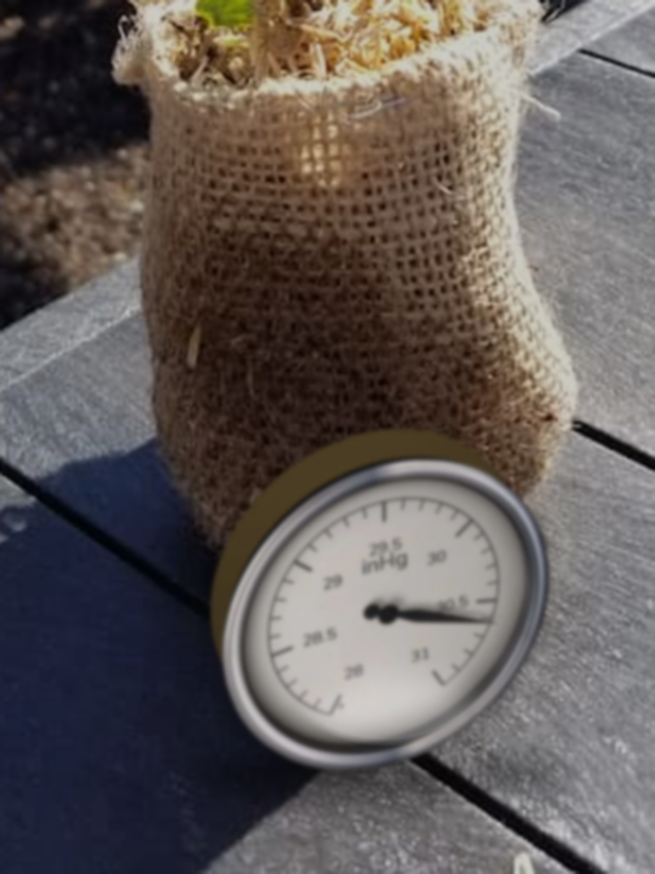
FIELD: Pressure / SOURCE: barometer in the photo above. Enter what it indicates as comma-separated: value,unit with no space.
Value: 30.6,inHg
